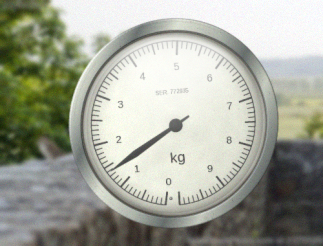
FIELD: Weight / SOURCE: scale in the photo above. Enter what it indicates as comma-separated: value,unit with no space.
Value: 1.4,kg
